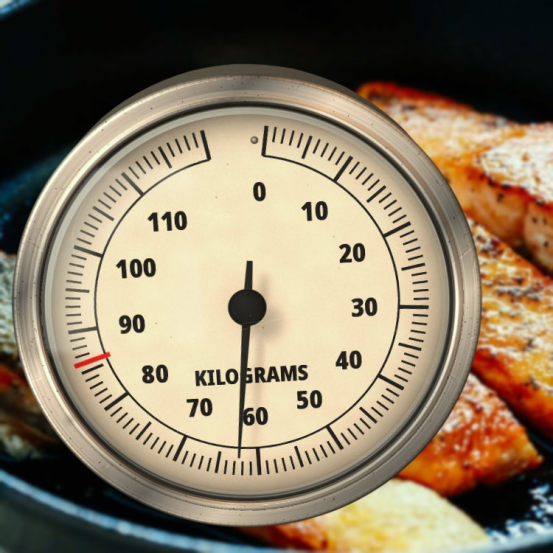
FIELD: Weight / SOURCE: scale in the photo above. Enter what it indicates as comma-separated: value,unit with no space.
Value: 62.5,kg
